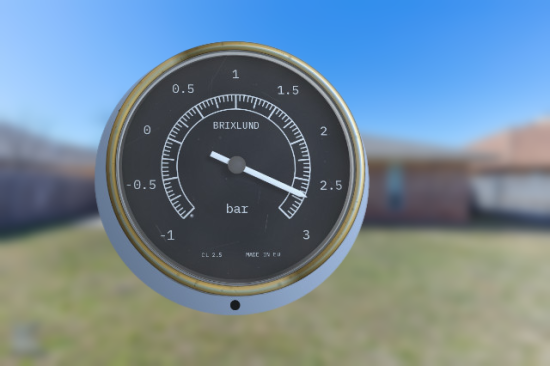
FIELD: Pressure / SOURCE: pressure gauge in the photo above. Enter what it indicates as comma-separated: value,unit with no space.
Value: 2.7,bar
